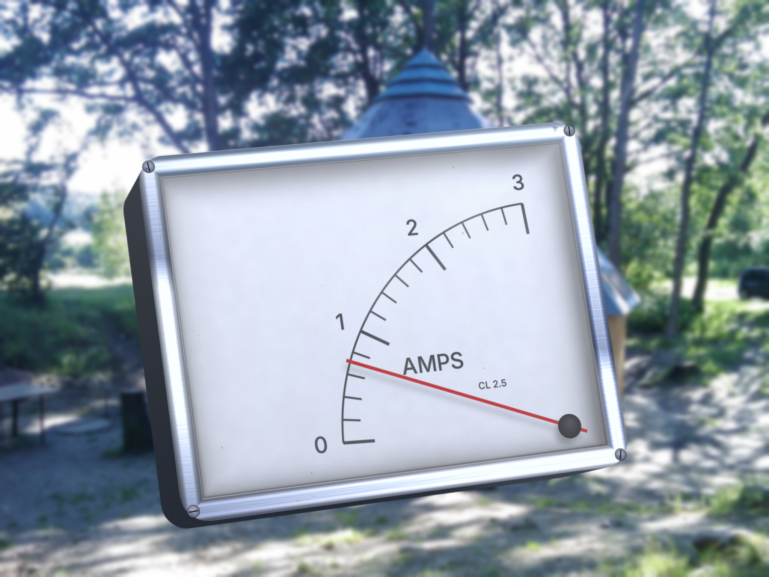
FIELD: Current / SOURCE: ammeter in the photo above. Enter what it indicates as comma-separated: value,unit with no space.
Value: 0.7,A
